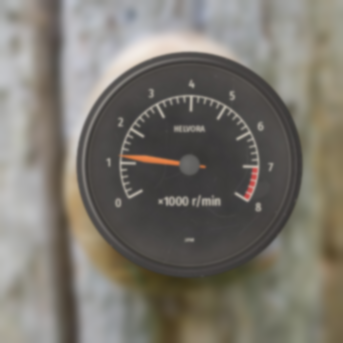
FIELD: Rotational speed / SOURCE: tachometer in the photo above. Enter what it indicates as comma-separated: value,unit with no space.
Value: 1200,rpm
